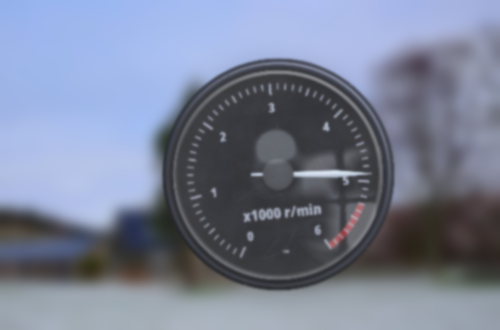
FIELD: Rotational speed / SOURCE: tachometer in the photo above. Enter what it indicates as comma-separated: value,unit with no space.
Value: 4900,rpm
